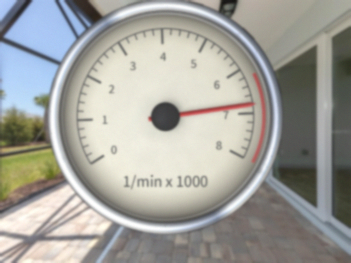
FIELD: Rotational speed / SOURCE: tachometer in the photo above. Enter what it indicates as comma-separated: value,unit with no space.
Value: 6800,rpm
